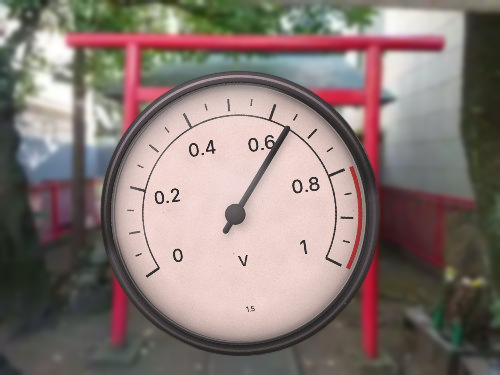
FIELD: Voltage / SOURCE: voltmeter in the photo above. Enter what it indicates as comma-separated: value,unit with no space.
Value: 0.65,V
